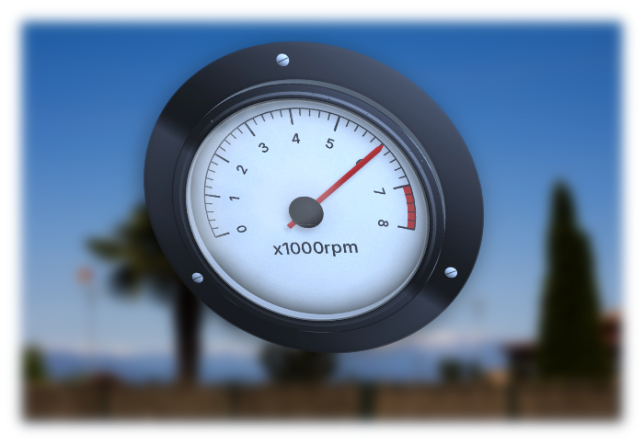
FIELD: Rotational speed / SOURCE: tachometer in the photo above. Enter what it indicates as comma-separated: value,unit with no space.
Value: 6000,rpm
